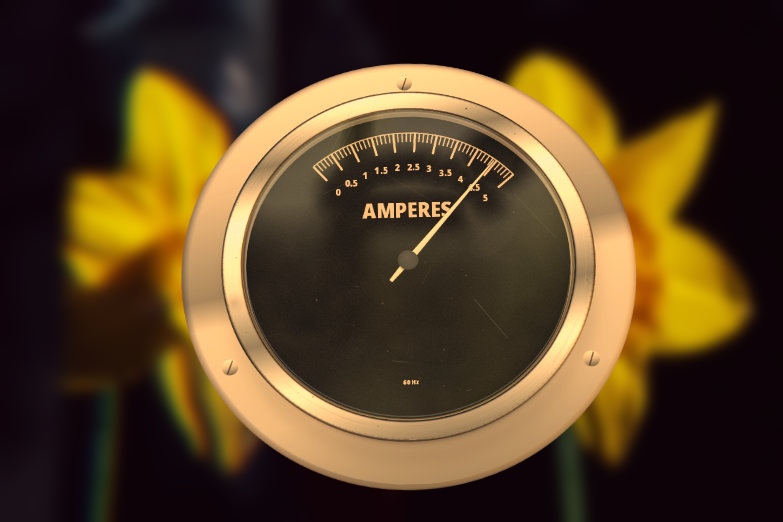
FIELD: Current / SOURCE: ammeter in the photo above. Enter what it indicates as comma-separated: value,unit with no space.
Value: 4.5,A
